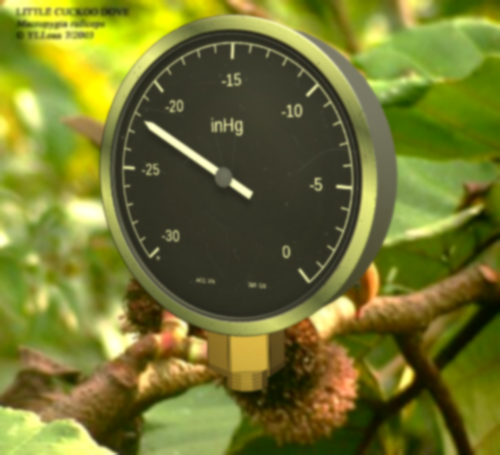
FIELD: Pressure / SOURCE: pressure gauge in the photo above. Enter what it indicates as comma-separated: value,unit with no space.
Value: -22,inHg
